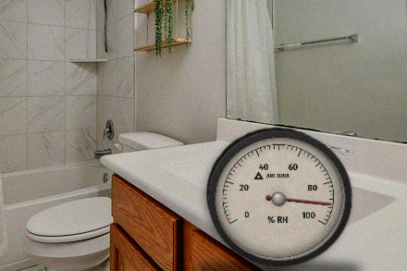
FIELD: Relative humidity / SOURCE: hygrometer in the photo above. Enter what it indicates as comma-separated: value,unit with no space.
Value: 90,%
